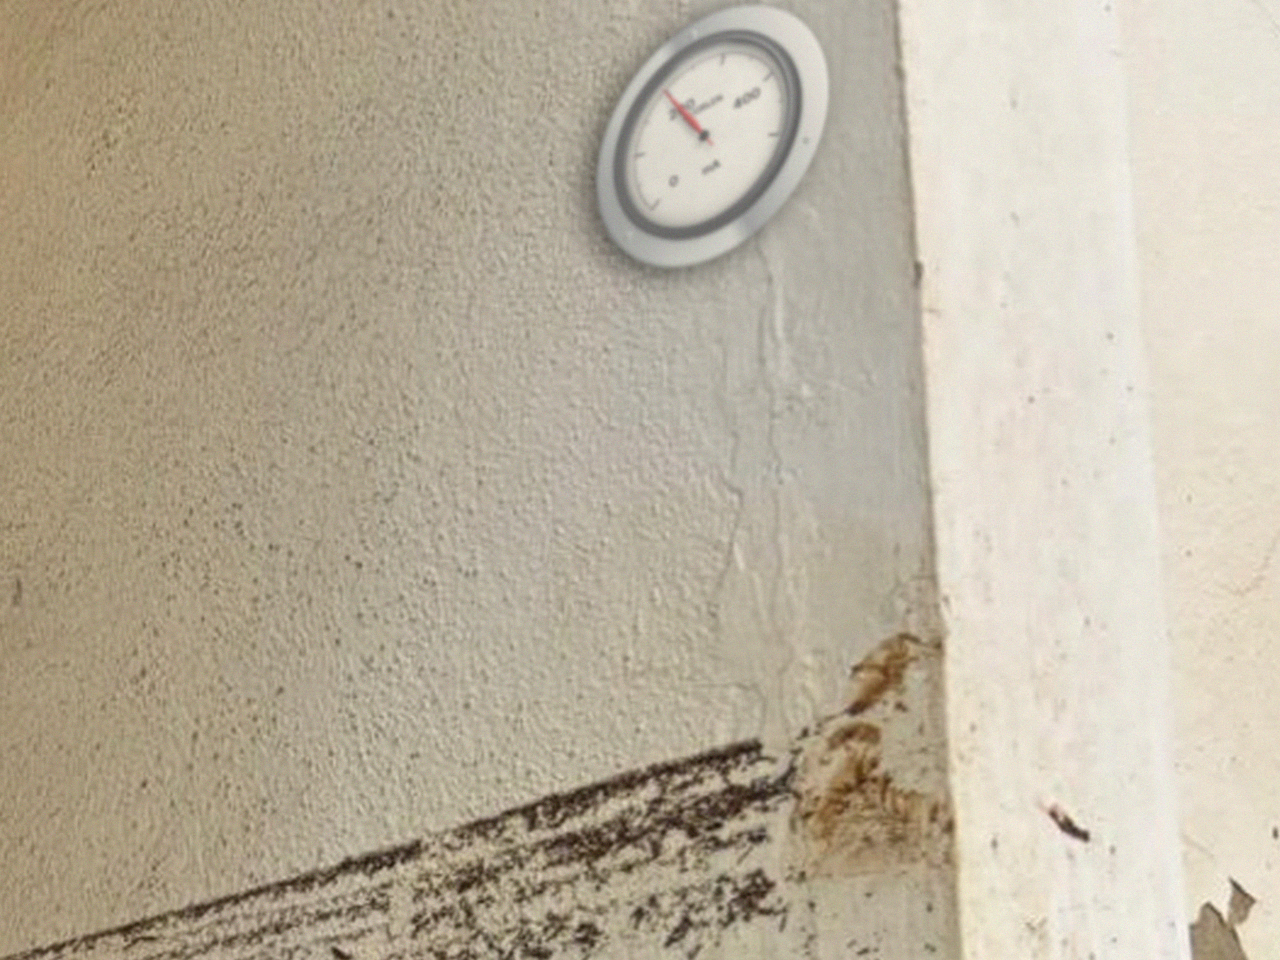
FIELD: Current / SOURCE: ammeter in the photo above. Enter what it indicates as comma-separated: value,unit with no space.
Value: 200,mA
